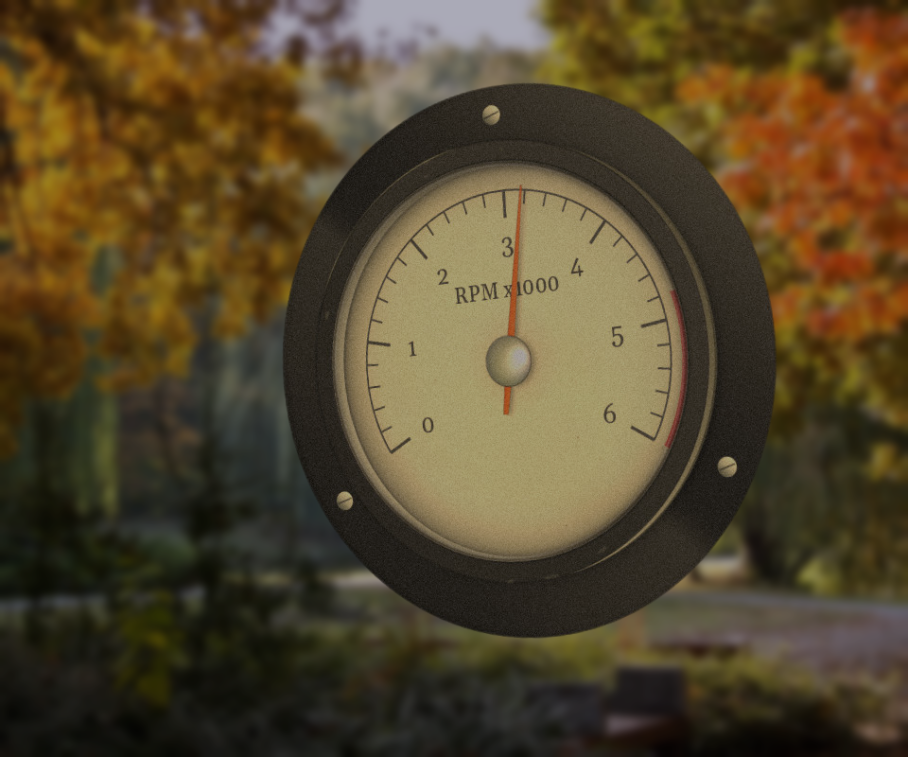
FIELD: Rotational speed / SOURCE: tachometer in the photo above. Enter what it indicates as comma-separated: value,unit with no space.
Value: 3200,rpm
